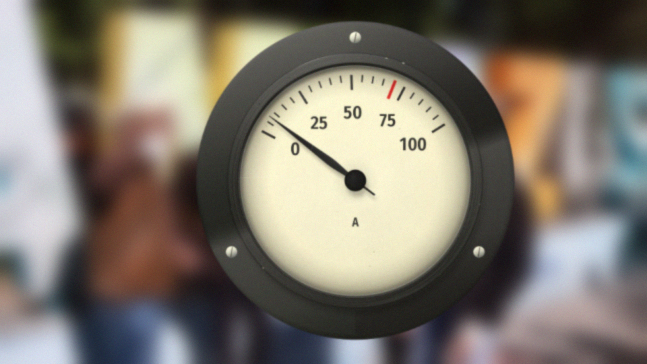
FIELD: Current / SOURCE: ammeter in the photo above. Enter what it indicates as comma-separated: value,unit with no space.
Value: 7.5,A
